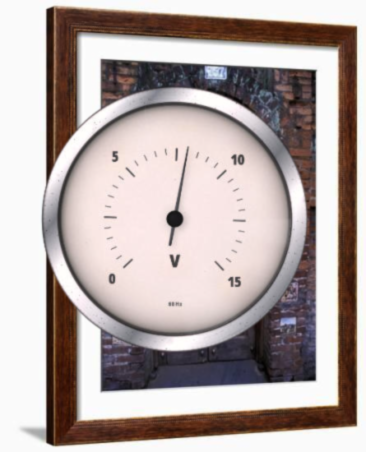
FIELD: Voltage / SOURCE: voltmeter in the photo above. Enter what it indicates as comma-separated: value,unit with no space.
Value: 8,V
